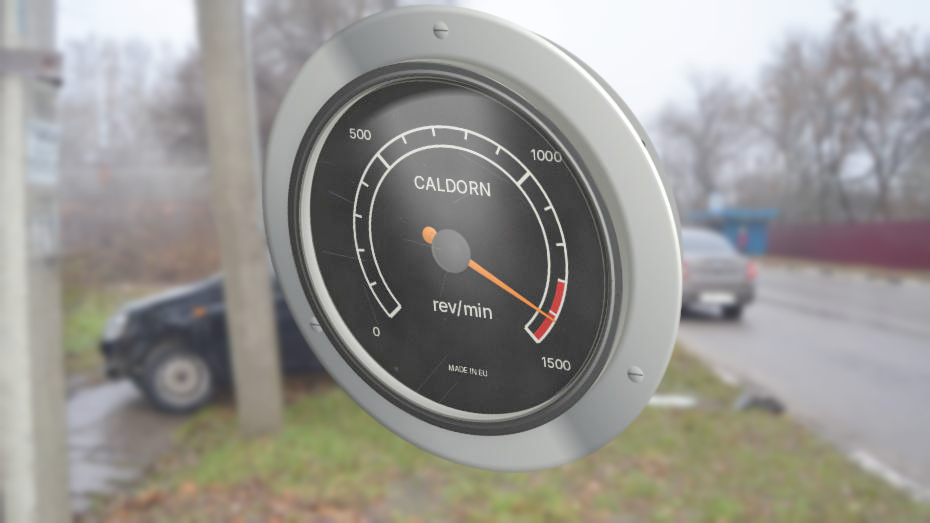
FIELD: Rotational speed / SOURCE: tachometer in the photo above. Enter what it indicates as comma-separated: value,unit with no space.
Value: 1400,rpm
